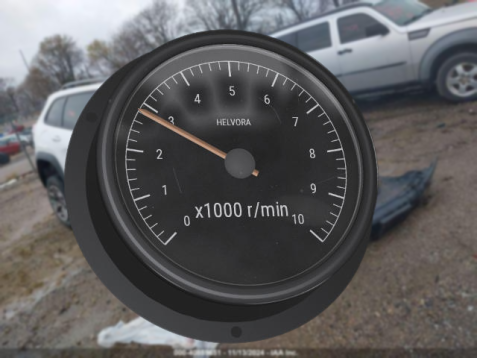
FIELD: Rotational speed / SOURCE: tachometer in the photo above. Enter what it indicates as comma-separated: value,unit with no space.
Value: 2800,rpm
